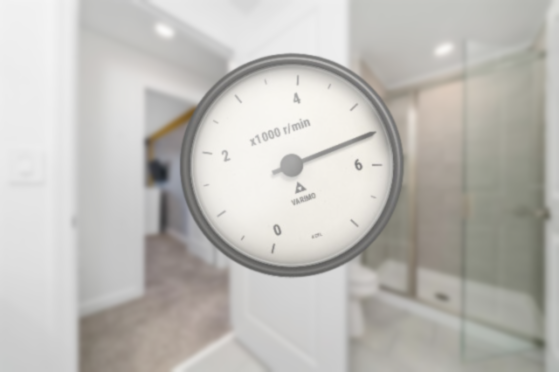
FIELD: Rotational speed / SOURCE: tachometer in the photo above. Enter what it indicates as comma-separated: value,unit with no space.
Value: 5500,rpm
